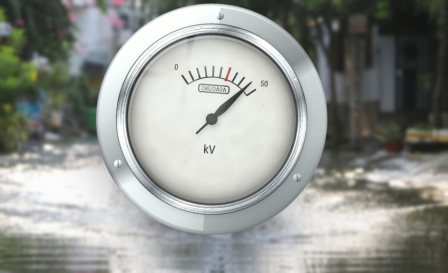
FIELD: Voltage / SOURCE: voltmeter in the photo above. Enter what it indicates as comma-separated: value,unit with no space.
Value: 45,kV
